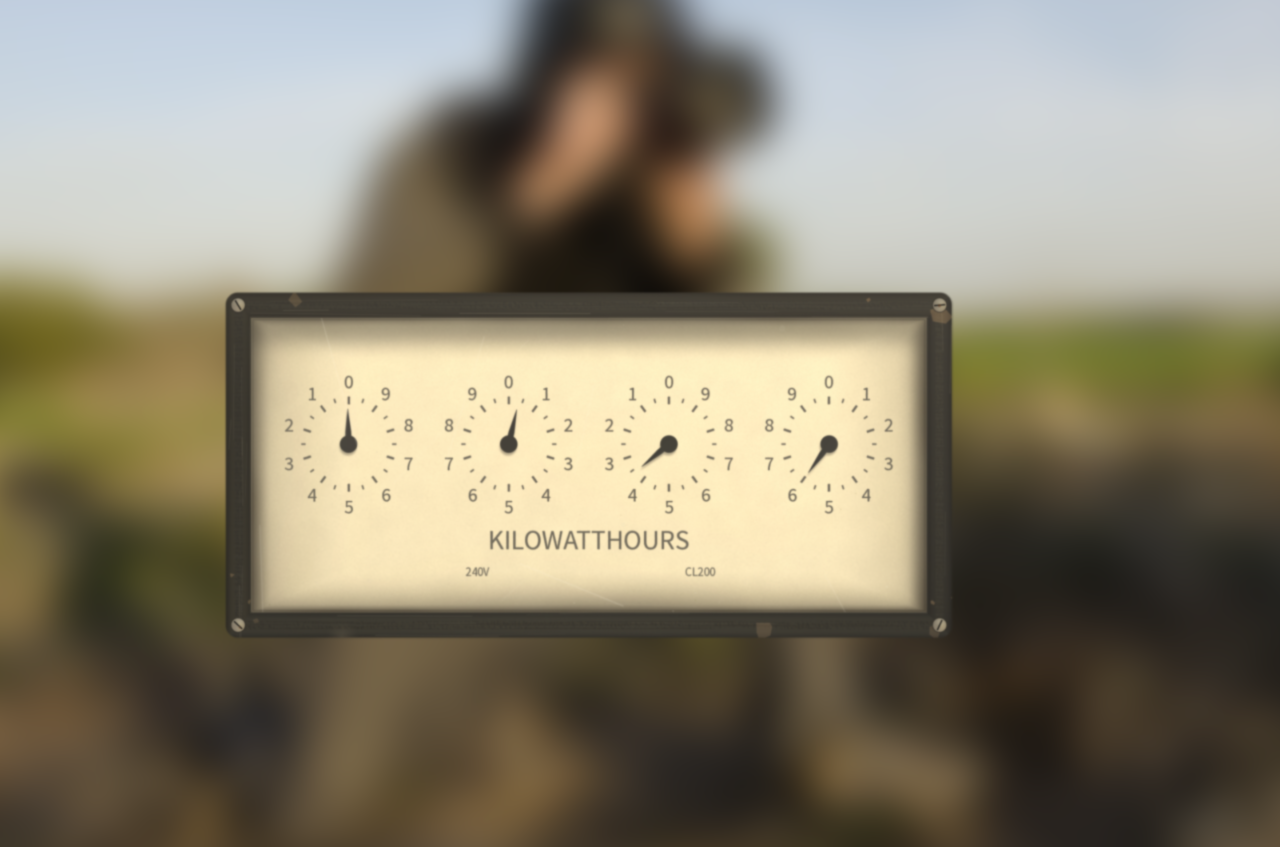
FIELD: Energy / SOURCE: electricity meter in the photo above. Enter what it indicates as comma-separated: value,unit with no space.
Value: 36,kWh
